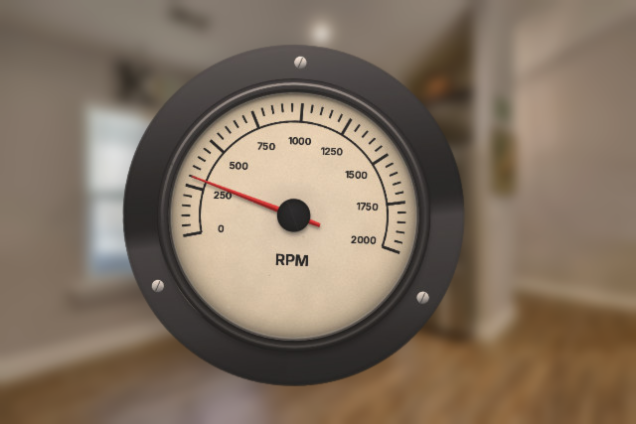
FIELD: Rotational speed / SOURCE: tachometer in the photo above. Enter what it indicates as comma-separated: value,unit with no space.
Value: 300,rpm
